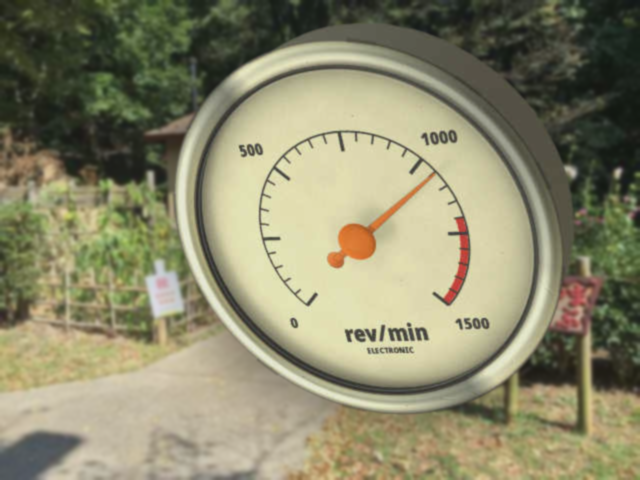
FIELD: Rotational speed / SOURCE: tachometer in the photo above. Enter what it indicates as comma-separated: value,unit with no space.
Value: 1050,rpm
